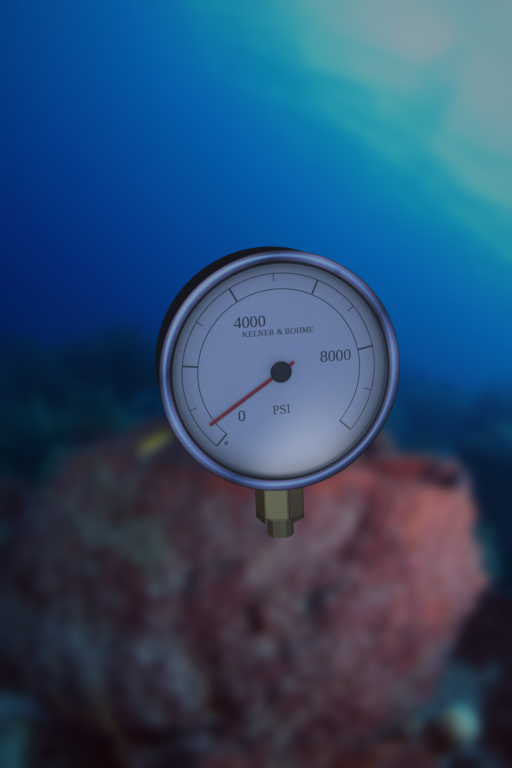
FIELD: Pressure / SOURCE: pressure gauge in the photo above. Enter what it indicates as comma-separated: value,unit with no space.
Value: 500,psi
